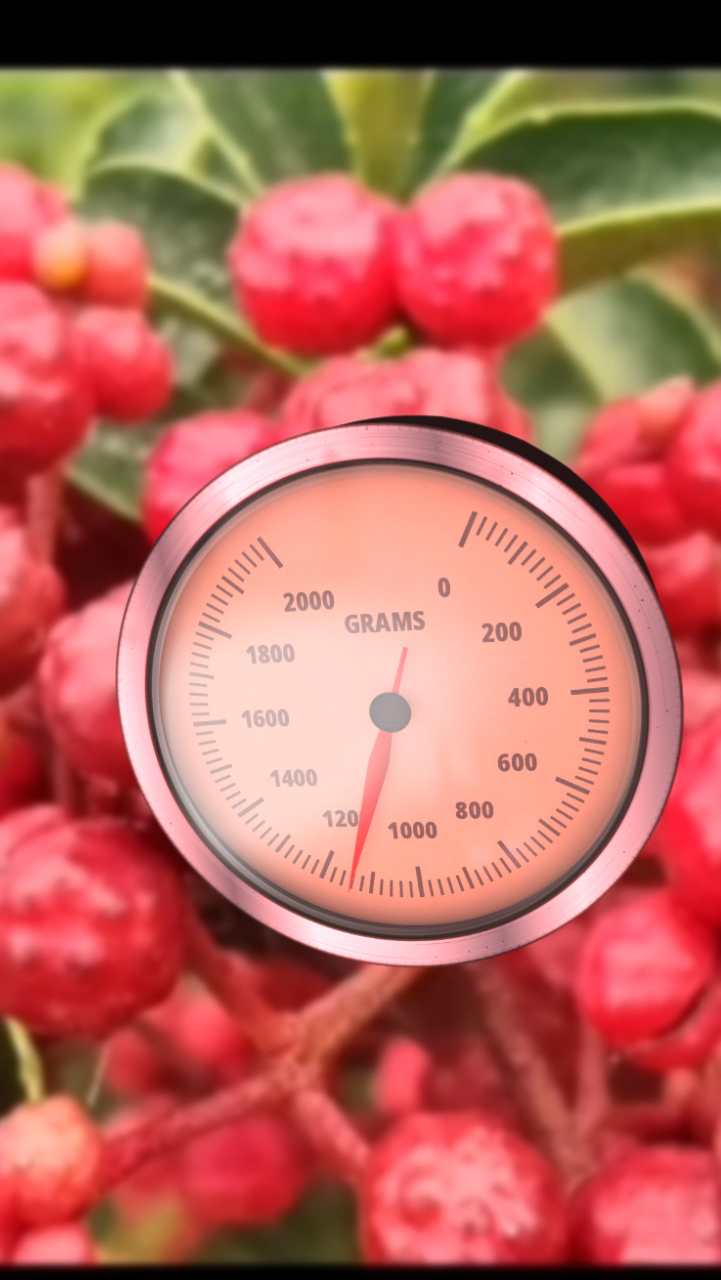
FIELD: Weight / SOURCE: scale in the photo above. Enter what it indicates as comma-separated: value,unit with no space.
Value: 1140,g
